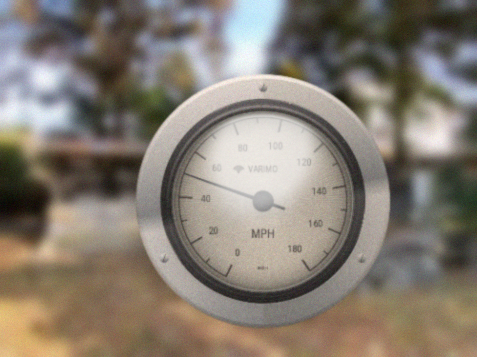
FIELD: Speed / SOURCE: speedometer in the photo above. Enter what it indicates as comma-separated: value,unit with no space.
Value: 50,mph
